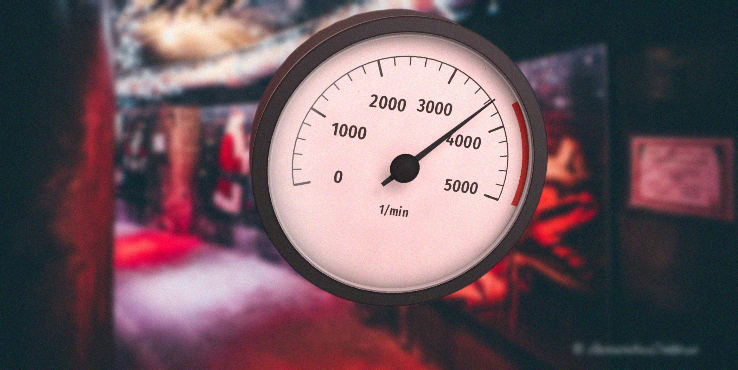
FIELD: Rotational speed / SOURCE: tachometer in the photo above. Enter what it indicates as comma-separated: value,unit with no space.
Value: 3600,rpm
